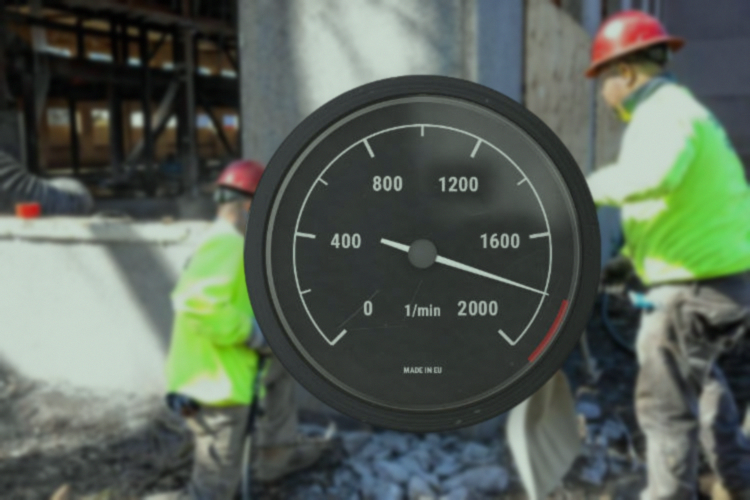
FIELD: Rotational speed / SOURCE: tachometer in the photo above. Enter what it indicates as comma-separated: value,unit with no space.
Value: 1800,rpm
